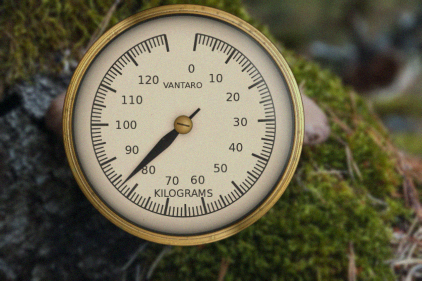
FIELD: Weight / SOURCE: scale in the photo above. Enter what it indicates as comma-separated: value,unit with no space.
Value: 83,kg
